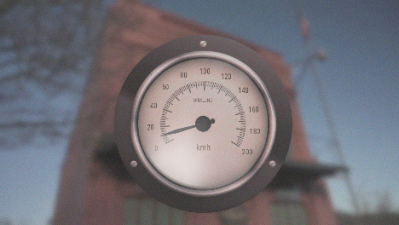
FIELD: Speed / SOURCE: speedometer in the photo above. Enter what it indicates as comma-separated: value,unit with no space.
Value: 10,km/h
